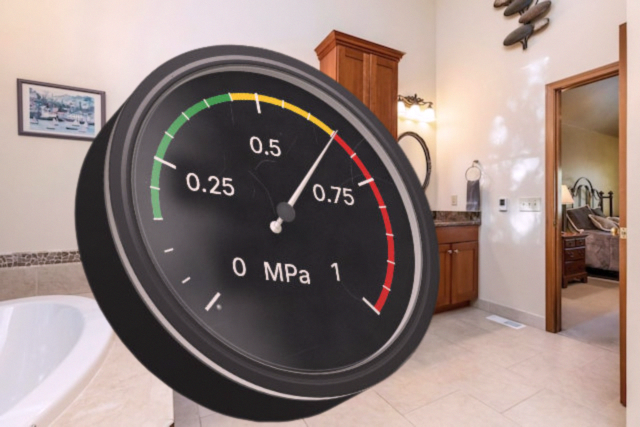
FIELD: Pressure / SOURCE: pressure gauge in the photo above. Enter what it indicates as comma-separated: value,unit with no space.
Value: 0.65,MPa
